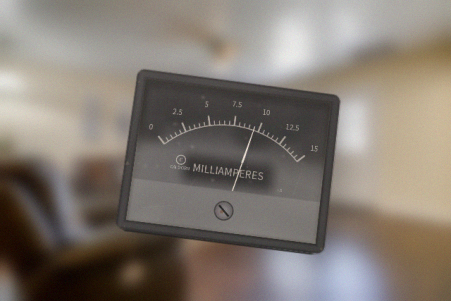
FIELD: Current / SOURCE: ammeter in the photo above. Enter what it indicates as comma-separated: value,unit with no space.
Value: 9.5,mA
